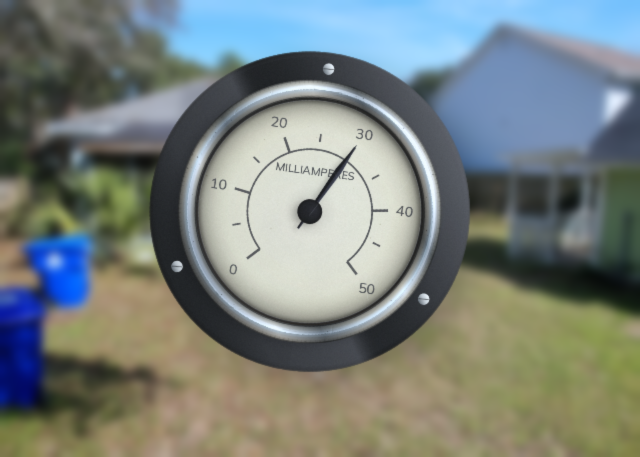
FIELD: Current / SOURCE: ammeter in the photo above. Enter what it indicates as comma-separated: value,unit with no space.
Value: 30,mA
